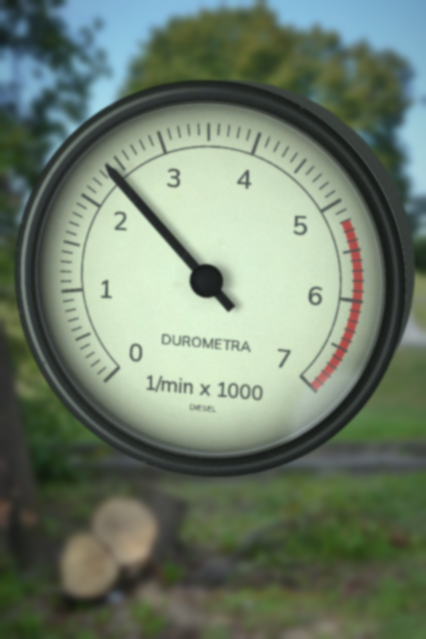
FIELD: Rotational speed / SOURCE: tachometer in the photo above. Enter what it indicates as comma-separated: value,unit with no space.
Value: 2400,rpm
